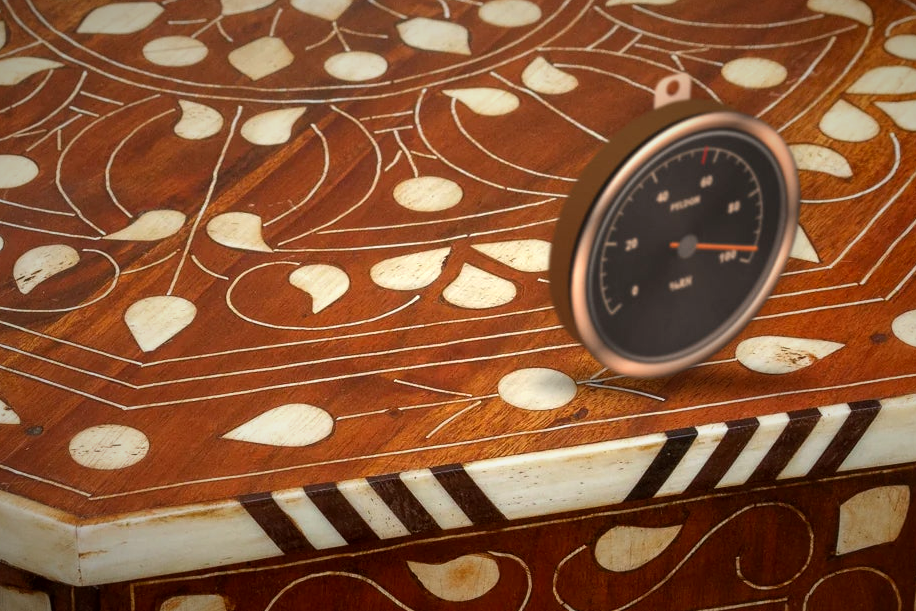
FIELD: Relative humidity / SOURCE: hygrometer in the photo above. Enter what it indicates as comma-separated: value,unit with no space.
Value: 96,%
